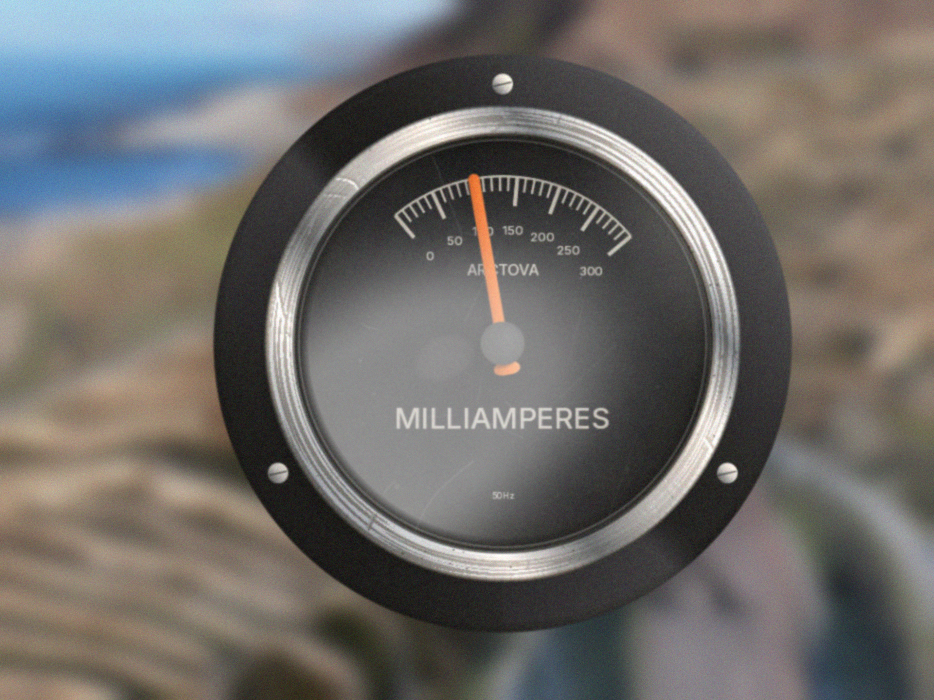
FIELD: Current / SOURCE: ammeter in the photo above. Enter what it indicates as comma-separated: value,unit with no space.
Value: 100,mA
